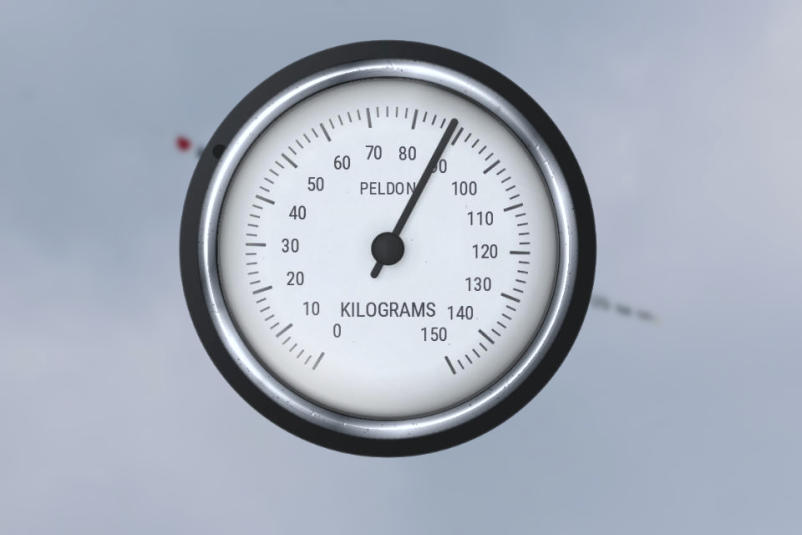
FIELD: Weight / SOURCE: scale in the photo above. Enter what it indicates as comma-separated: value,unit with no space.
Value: 88,kg
